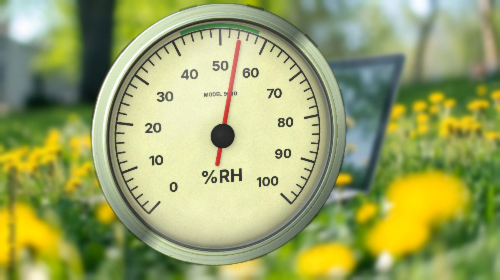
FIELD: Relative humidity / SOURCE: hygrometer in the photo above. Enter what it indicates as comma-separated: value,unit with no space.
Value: 54,%
